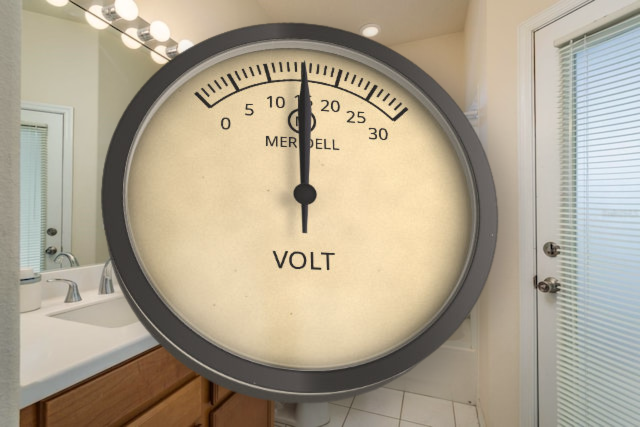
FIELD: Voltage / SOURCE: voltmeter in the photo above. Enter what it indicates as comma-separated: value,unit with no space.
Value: 15,V
